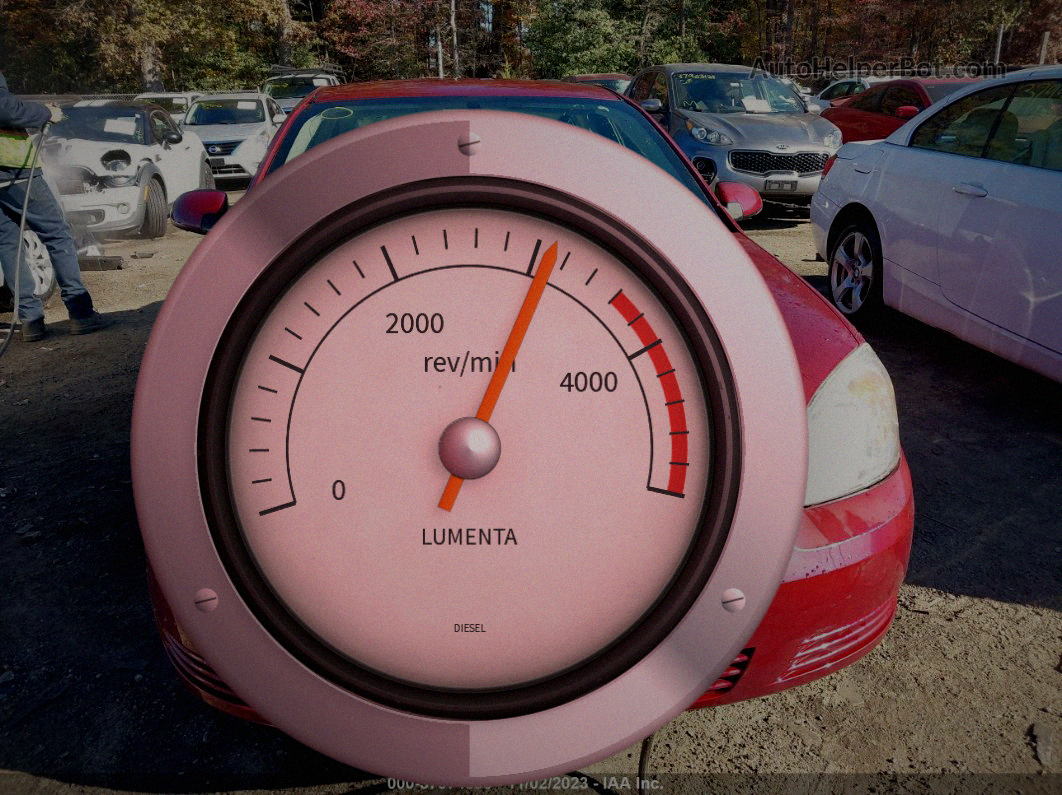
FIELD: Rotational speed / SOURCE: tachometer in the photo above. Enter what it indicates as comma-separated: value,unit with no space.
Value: 3100,rpm
